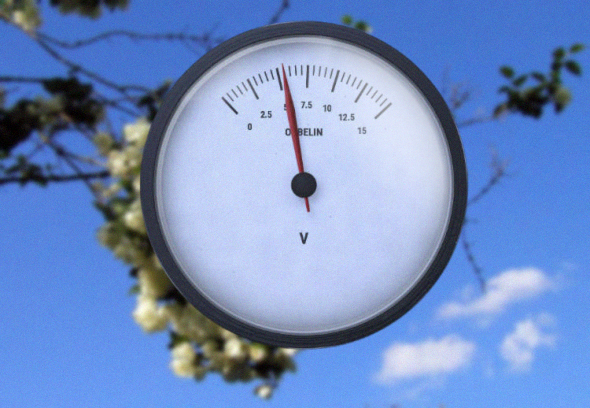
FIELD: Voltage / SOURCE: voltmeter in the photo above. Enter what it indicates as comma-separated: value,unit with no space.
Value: 5.5,V
